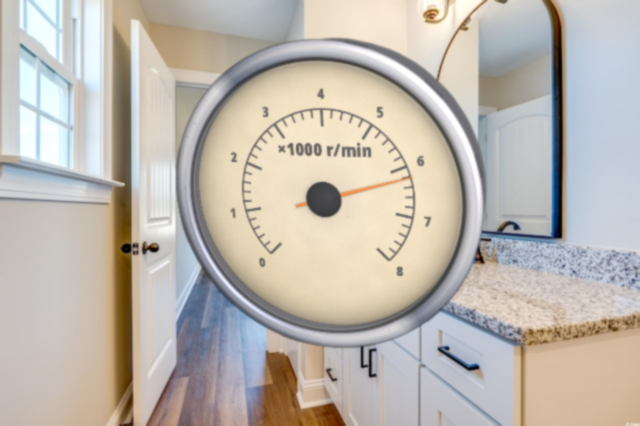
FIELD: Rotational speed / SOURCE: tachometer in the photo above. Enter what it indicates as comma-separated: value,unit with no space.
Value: 6200,rpm
